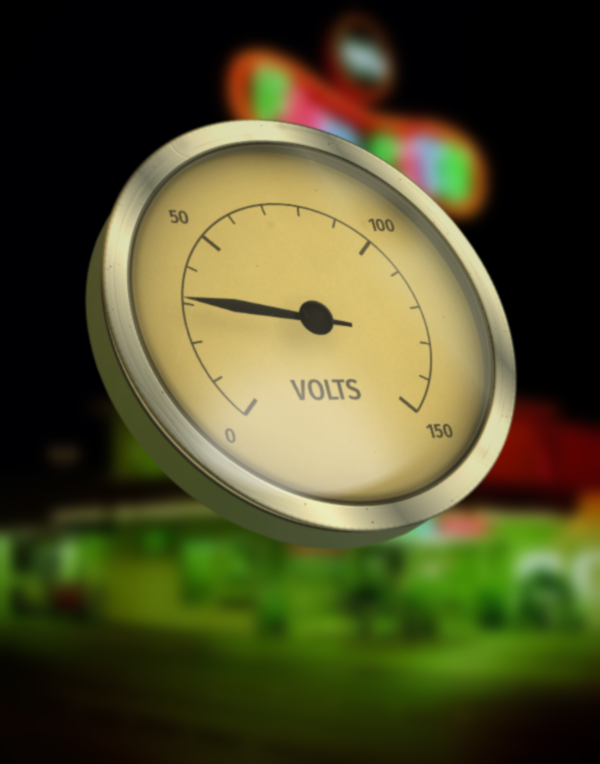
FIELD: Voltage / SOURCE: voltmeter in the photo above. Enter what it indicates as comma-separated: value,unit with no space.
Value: 30,V
